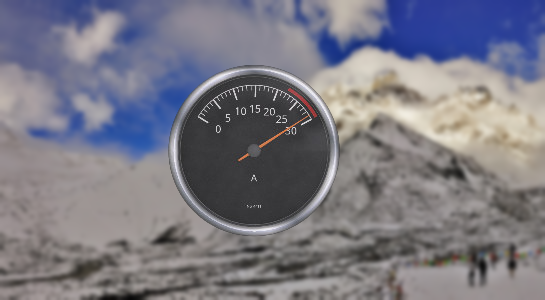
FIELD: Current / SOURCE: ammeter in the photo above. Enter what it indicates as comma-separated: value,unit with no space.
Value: 29,A
